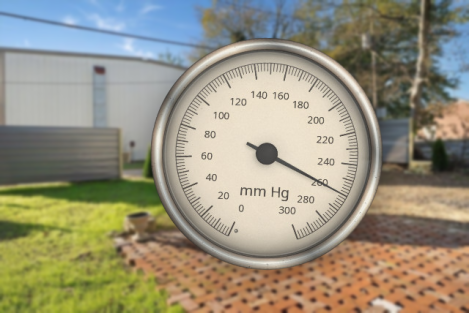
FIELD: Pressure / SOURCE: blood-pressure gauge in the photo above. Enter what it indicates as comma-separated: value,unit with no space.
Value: 260,mmHg
